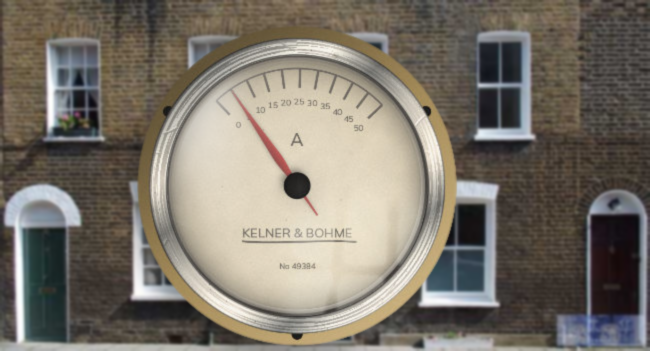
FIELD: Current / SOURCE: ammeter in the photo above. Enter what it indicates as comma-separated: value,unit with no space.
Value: 5,A
